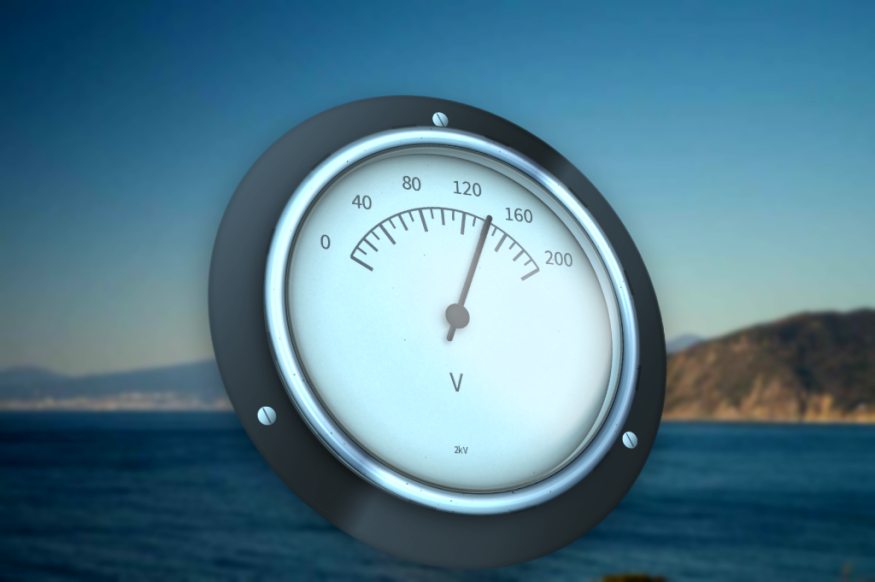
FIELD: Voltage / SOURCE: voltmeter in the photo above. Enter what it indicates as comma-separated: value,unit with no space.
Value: 140,V
